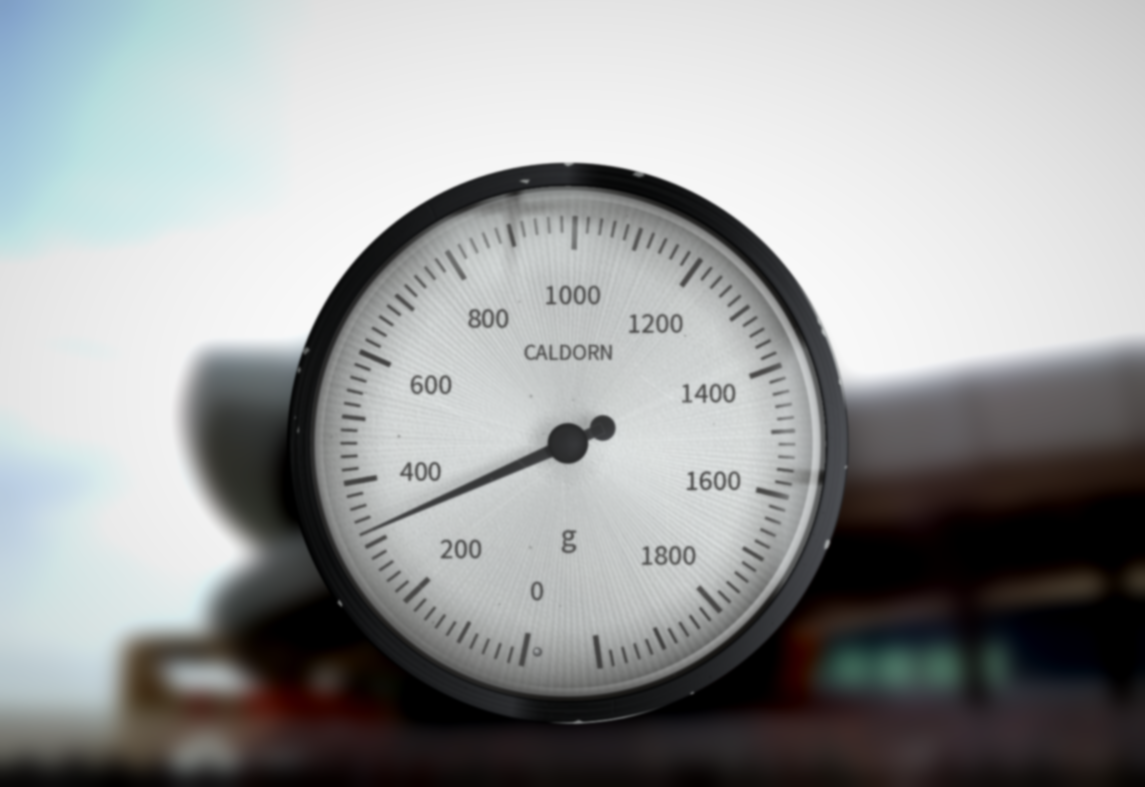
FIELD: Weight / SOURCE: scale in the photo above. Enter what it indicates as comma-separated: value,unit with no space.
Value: 320,g
